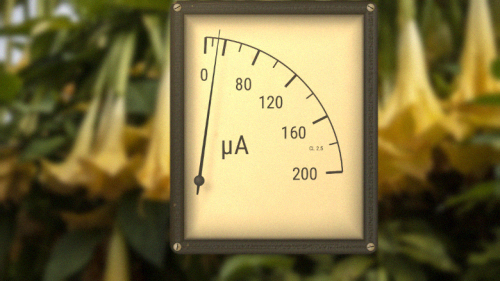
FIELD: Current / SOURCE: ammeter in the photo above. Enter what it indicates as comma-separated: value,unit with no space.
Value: 30,µA
